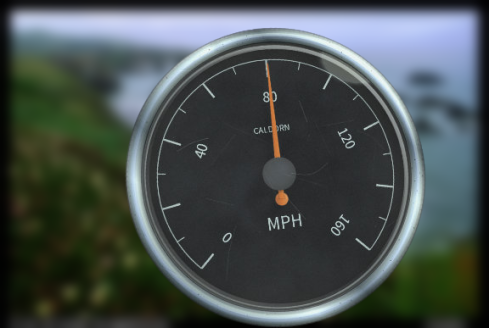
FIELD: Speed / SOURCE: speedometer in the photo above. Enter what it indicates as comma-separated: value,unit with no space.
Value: 80,mph
